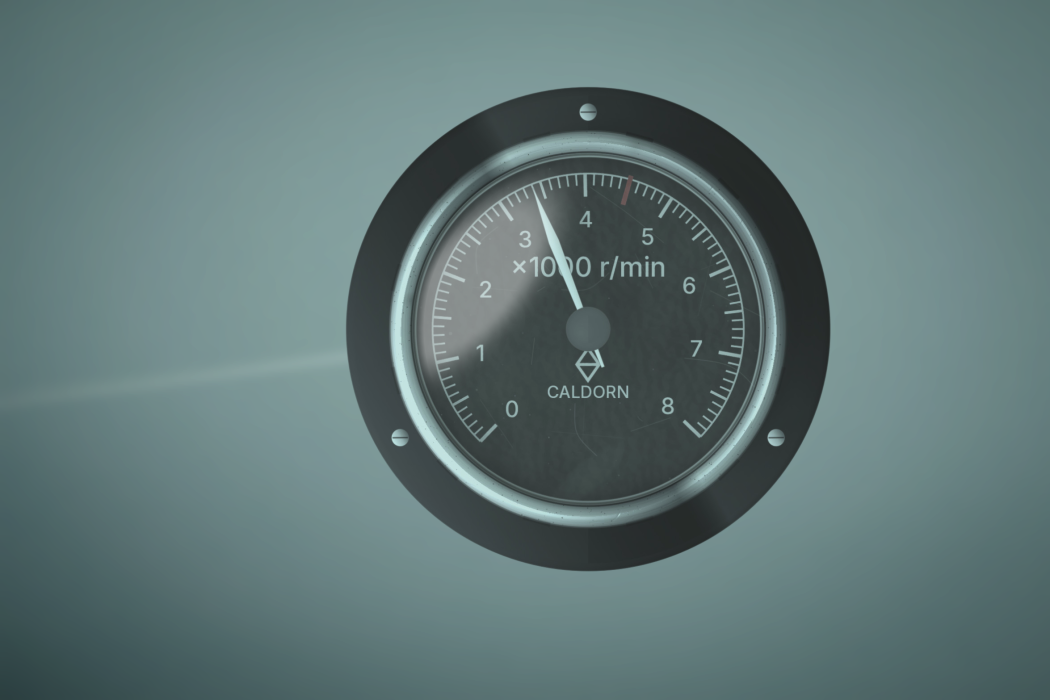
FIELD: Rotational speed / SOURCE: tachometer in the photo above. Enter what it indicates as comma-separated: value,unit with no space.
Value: 3400,rpm
